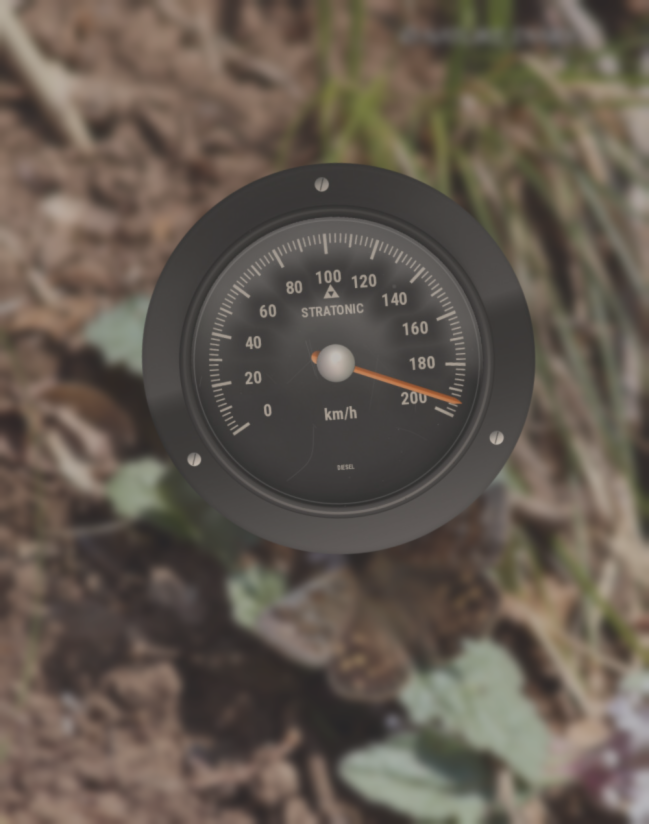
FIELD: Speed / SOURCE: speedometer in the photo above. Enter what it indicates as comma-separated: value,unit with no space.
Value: 194,km/h
